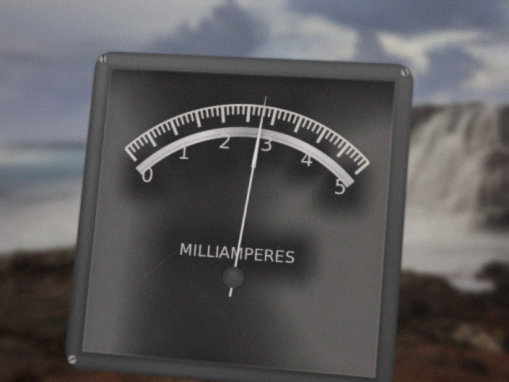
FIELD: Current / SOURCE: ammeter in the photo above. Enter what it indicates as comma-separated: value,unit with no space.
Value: 2.8,mA
